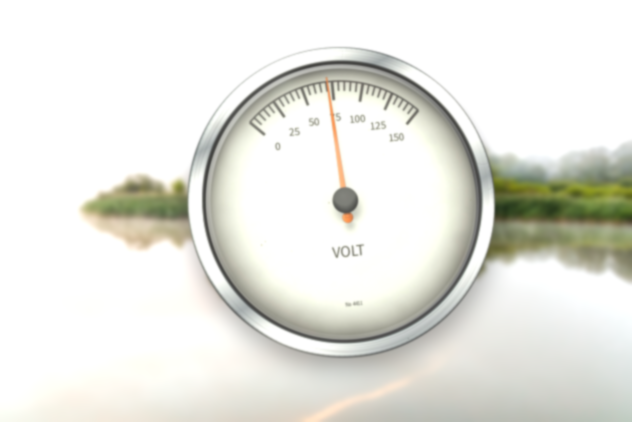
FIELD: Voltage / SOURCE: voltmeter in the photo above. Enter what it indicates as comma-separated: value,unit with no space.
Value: 70,V
